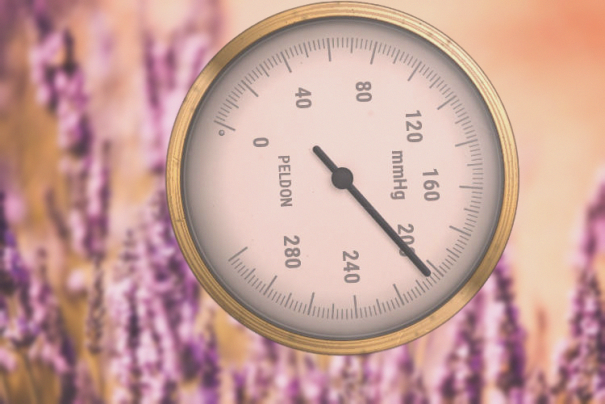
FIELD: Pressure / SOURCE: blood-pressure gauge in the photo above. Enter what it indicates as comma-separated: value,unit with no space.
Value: 204,mmHg
